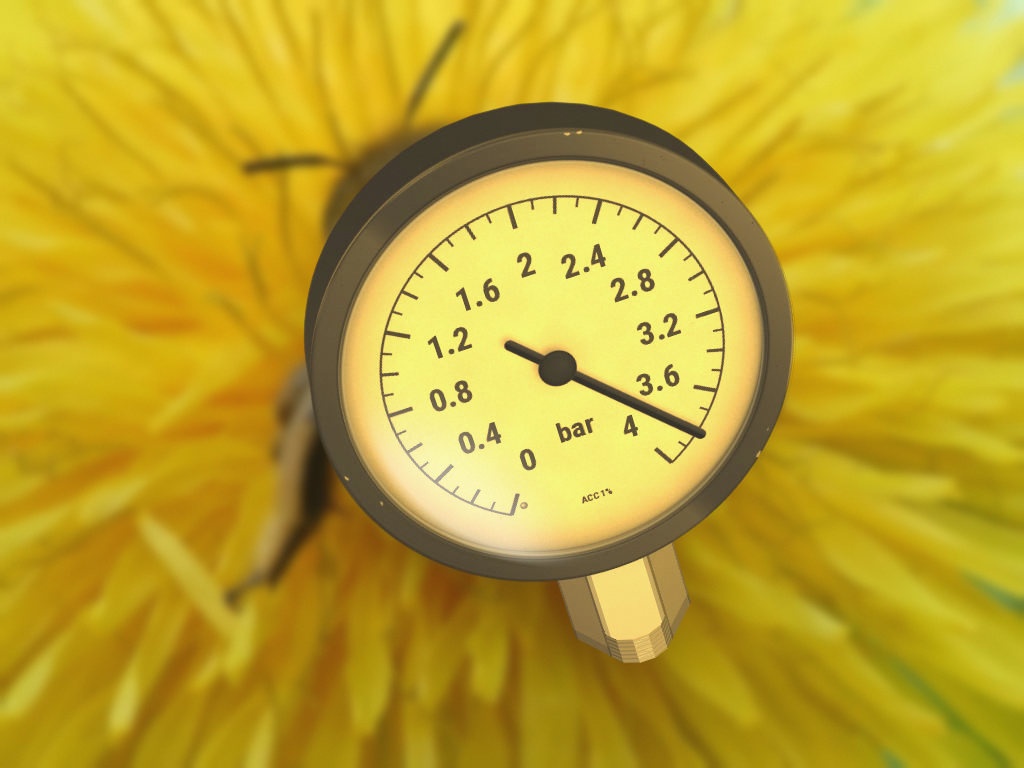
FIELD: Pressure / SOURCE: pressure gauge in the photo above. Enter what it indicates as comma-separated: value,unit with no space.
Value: 3.8,bar
